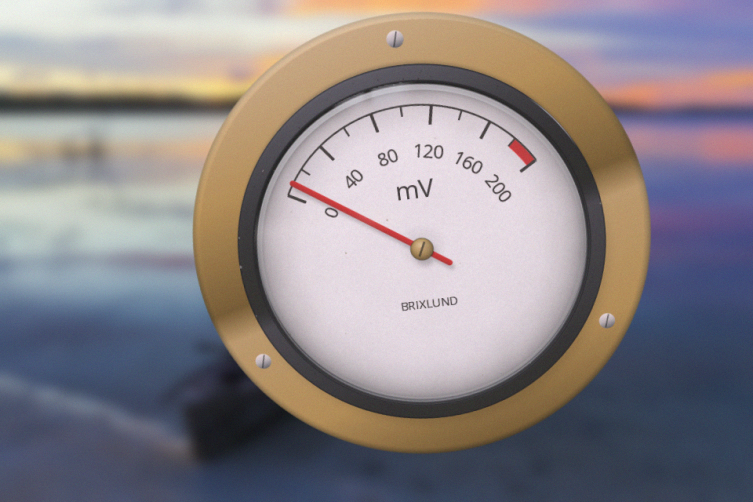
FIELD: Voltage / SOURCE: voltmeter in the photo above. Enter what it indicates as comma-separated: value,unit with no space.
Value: 10,mV
